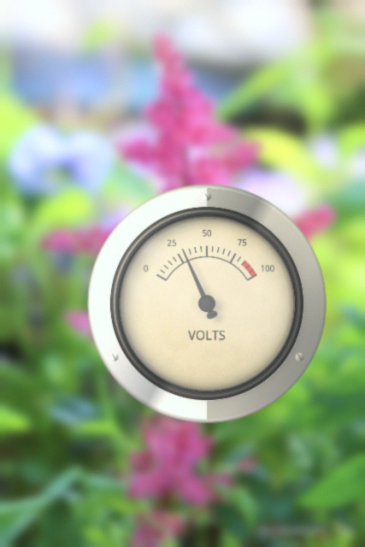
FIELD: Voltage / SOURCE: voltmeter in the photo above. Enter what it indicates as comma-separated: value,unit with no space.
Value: 30,V
